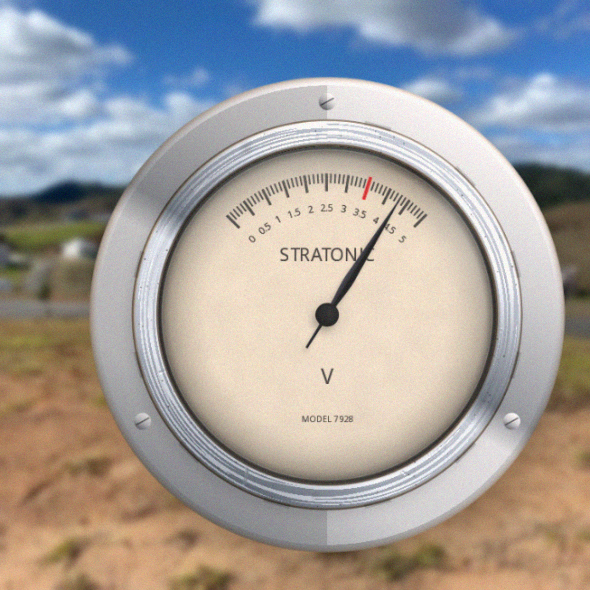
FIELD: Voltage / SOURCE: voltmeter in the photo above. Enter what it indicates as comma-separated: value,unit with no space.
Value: 4.3,V
